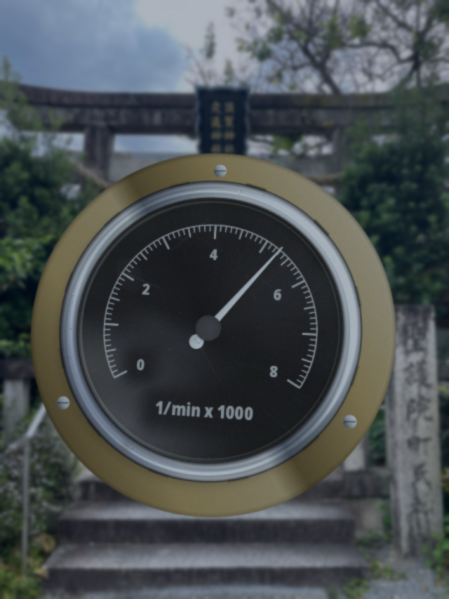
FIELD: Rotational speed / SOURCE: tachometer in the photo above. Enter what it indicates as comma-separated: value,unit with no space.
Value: 5300,rpm
